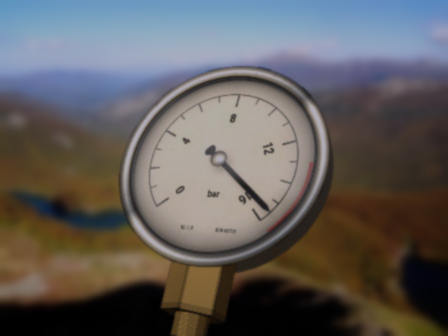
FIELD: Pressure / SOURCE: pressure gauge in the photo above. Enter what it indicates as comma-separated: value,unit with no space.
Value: 15.5,bar
